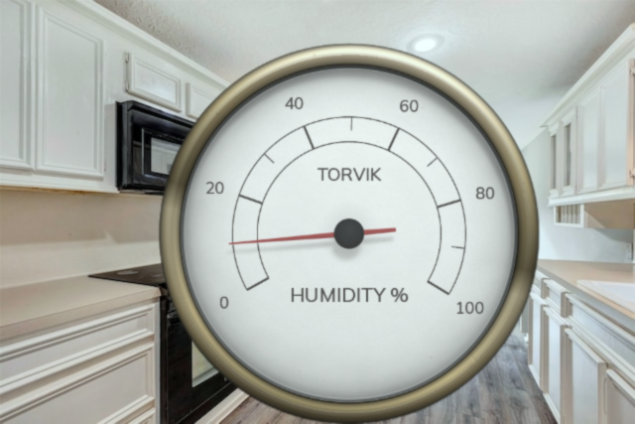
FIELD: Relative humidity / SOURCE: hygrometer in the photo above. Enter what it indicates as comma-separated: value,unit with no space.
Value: 10,%
